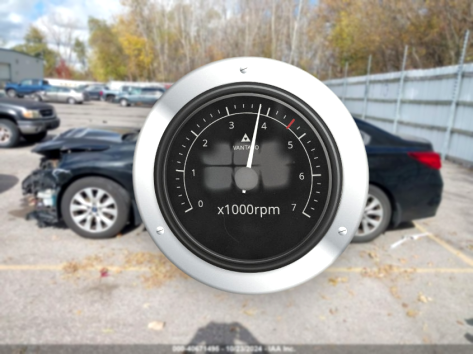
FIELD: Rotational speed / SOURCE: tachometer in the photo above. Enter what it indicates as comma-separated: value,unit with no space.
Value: 3800,rpm
